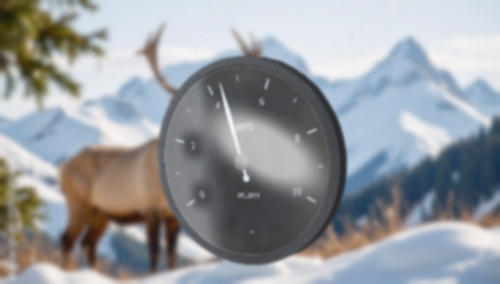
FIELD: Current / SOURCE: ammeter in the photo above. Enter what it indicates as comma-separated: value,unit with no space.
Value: 4.5,A
